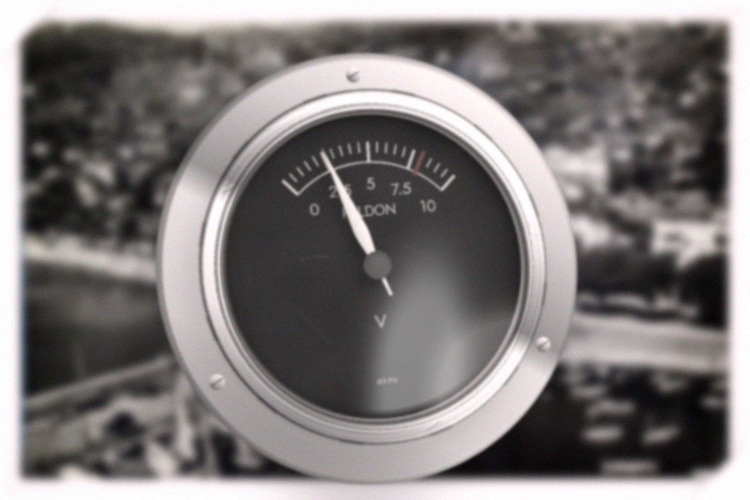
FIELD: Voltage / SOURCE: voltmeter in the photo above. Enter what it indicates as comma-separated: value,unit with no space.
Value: 2.5,V
